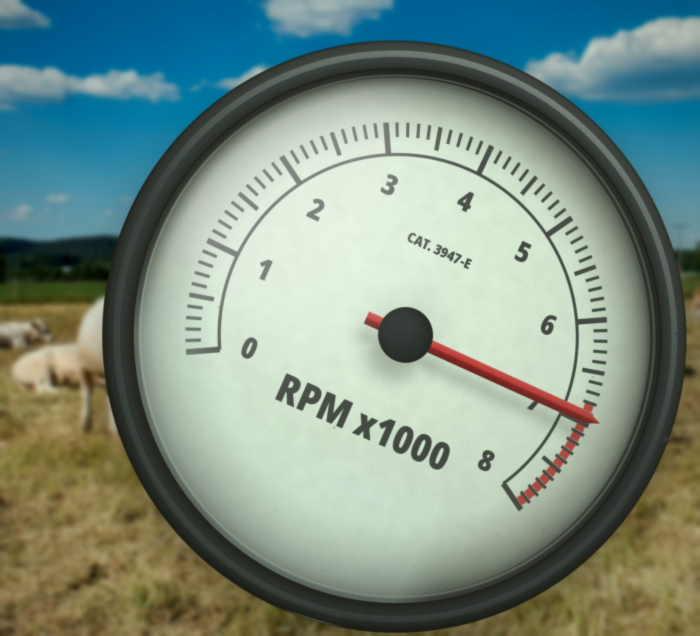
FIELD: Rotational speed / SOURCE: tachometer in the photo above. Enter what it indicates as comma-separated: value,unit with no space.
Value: 6950,rpm
